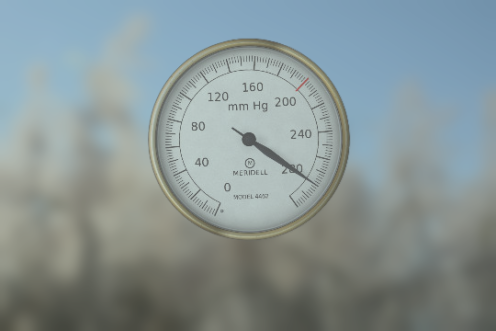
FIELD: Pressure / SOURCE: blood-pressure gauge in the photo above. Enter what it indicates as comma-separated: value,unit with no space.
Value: 280,mmHg
